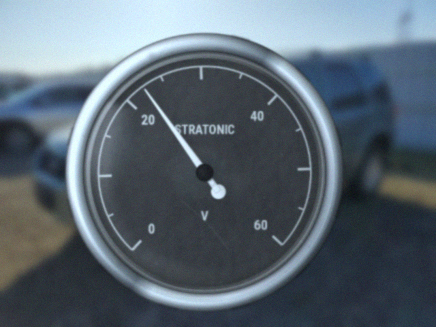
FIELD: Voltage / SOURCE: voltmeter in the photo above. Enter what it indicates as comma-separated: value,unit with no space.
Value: 22.5,V
